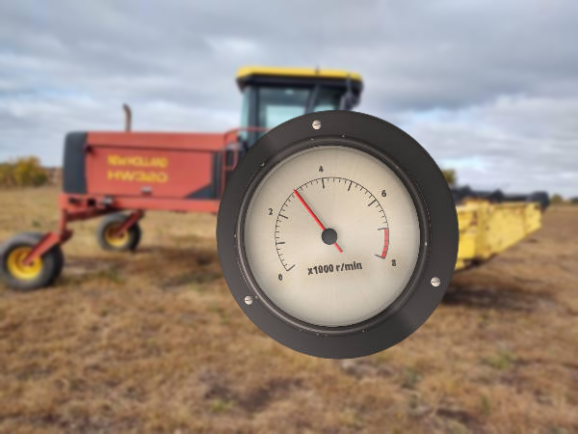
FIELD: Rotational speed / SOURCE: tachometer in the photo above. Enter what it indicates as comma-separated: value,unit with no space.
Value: 3000,rpm
